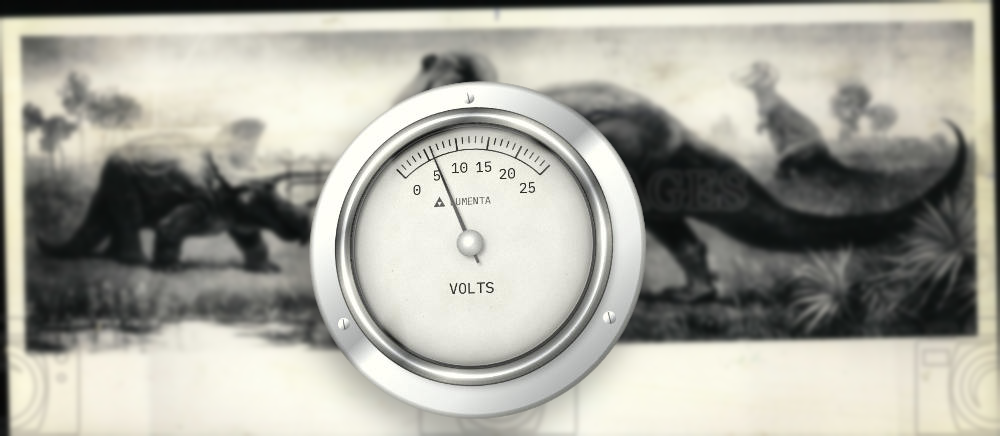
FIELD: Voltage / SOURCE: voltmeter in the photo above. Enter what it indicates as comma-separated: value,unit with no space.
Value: 6,V
